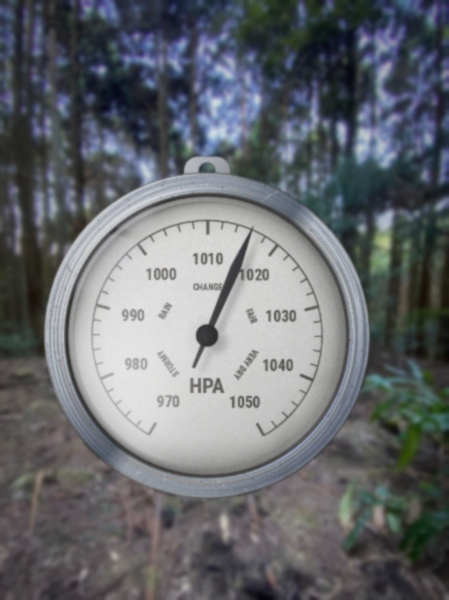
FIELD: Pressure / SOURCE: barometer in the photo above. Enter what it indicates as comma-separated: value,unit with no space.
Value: 1016,hPa
